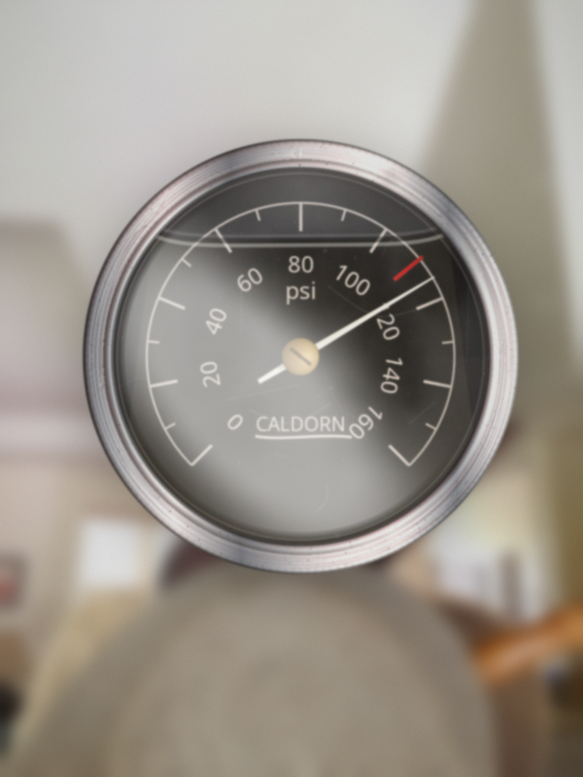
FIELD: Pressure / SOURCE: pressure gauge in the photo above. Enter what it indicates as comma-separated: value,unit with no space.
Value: 115,psi
